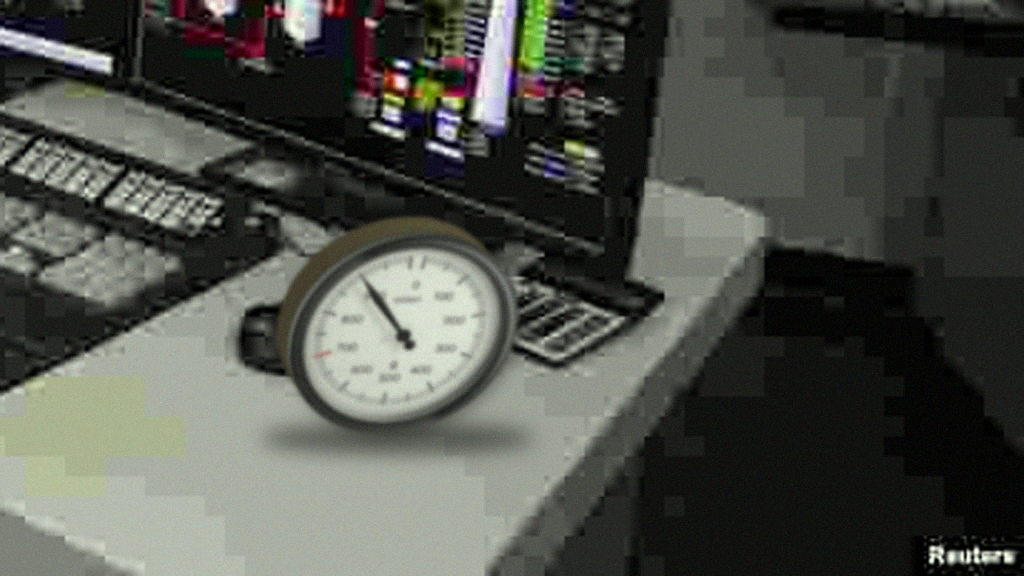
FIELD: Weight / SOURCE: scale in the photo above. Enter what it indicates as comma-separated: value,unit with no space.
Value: 900,g
